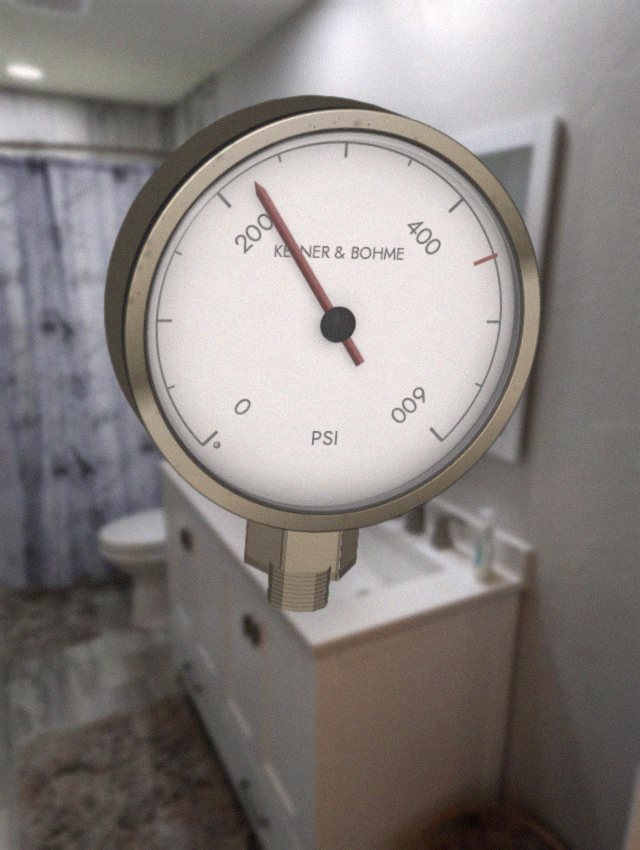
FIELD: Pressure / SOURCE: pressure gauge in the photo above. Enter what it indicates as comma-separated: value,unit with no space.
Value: 225,psi
